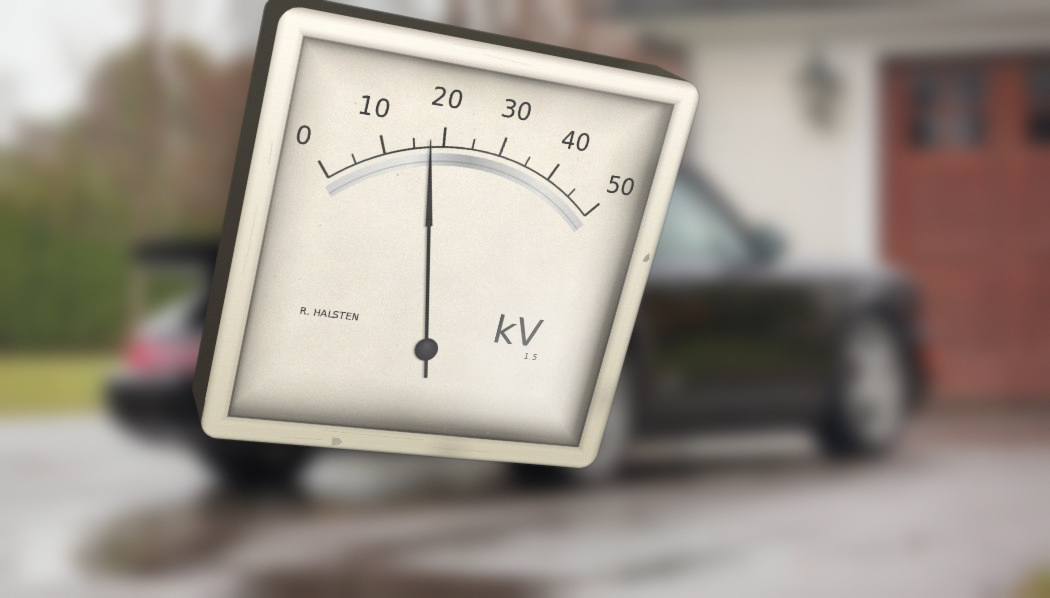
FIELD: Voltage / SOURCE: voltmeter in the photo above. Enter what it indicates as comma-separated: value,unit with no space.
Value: 17.5,kV
